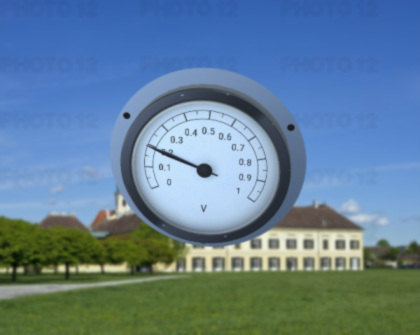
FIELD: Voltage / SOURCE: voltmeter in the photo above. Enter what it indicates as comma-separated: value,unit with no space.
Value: 0.2,V
